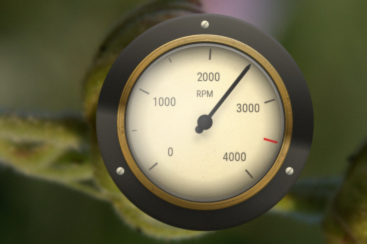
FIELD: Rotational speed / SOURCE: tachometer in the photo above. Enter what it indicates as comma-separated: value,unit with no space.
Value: 2500,rpm
